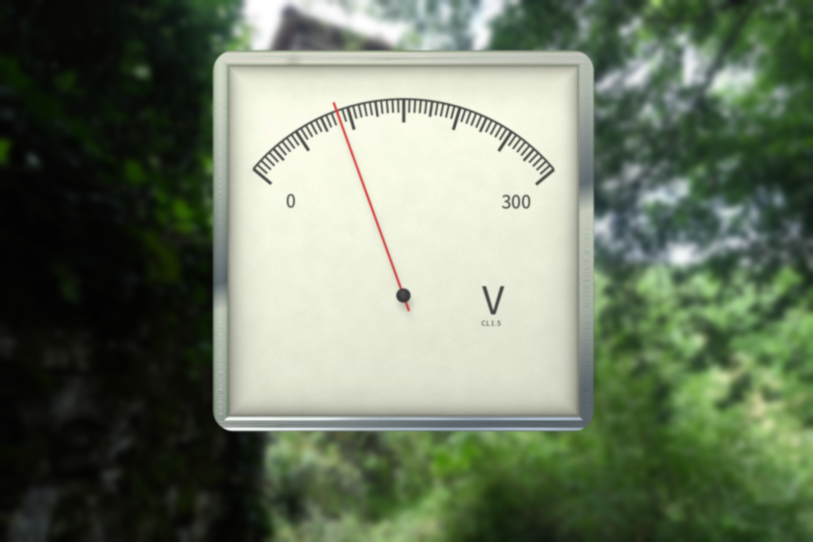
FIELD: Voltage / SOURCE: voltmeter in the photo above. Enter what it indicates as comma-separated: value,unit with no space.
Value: 90,V
